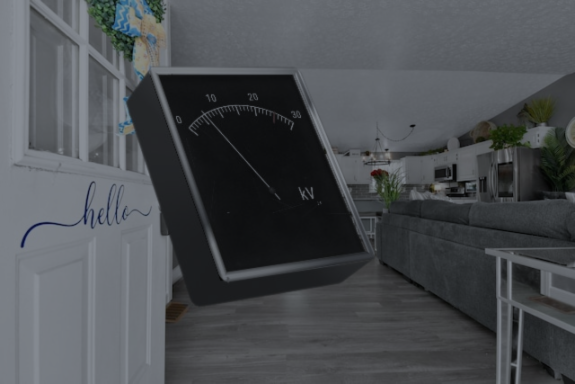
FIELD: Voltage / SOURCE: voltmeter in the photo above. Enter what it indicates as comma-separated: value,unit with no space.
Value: 5,kV
